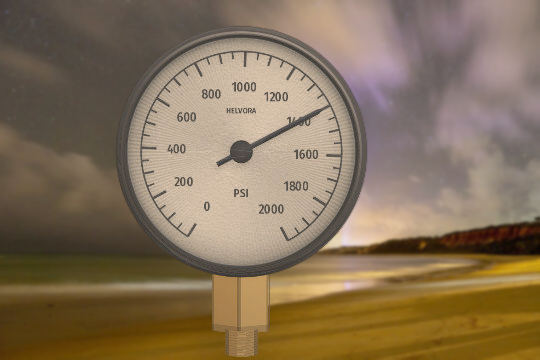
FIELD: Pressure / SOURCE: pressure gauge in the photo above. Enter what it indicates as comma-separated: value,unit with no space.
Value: 1400,psi
